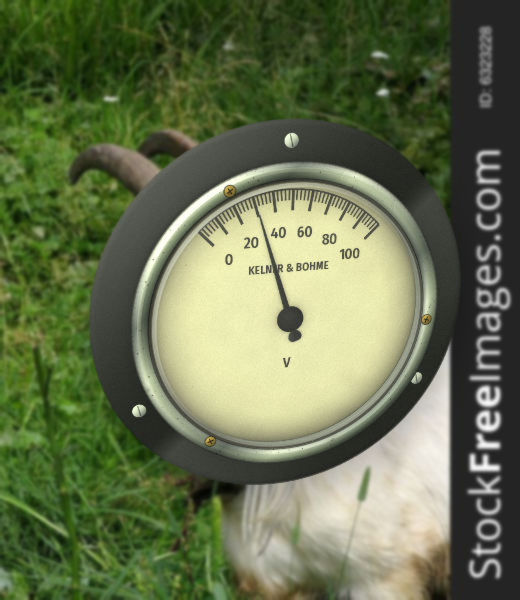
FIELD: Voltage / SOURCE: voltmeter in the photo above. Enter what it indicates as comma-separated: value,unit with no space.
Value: 30,V
